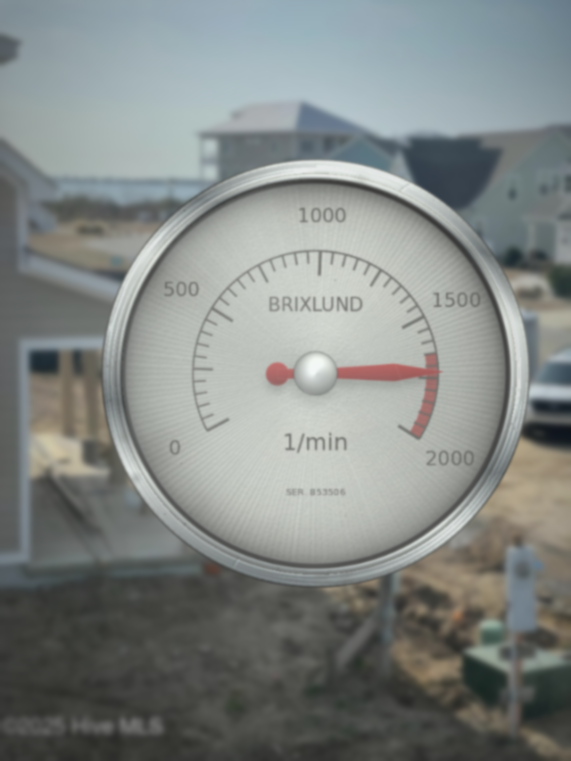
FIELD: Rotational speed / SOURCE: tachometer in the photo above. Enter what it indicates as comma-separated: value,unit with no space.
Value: 1725,rpm
